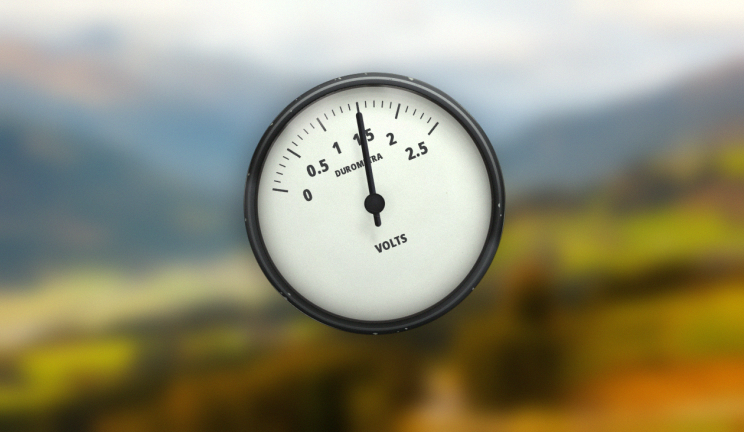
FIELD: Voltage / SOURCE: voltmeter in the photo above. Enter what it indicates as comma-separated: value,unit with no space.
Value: 1.5,V
